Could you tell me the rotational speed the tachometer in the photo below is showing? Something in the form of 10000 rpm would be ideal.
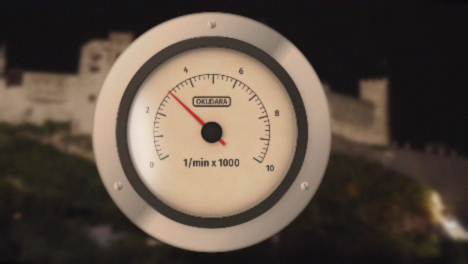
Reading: 3000 rpm
